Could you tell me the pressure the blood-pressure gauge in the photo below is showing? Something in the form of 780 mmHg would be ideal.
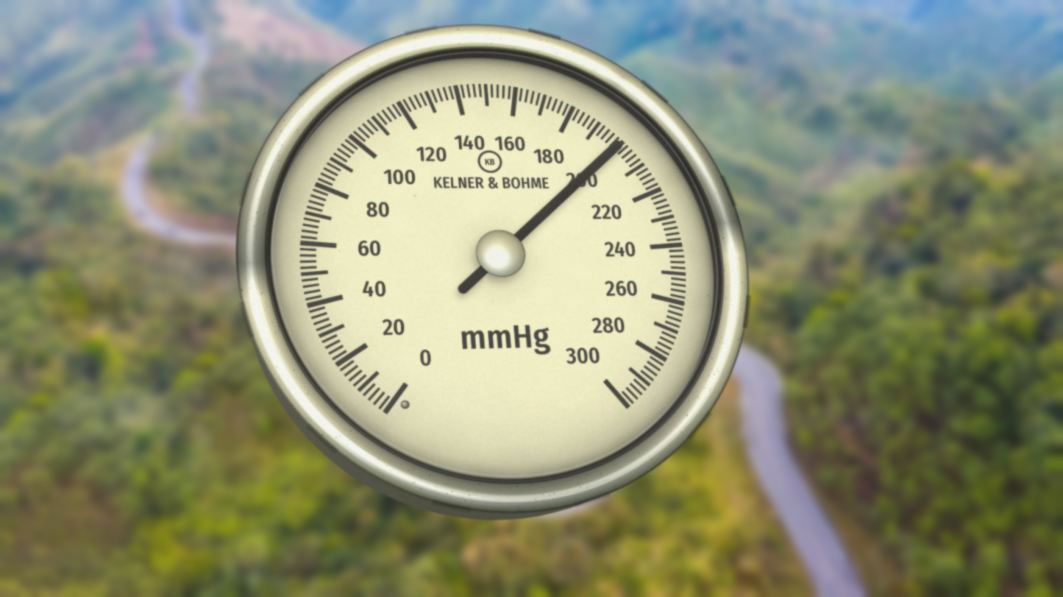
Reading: 200 mmHg
